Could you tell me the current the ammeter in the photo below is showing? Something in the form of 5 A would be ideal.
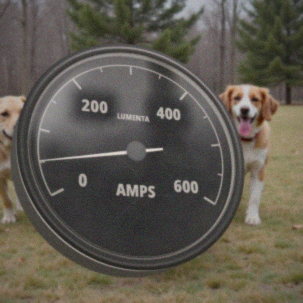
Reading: 50 A
